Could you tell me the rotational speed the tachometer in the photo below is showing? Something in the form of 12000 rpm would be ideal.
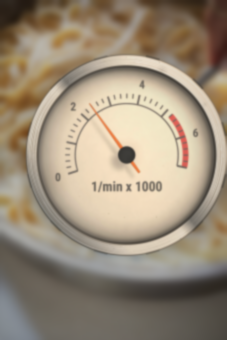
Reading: 2400 rpm
